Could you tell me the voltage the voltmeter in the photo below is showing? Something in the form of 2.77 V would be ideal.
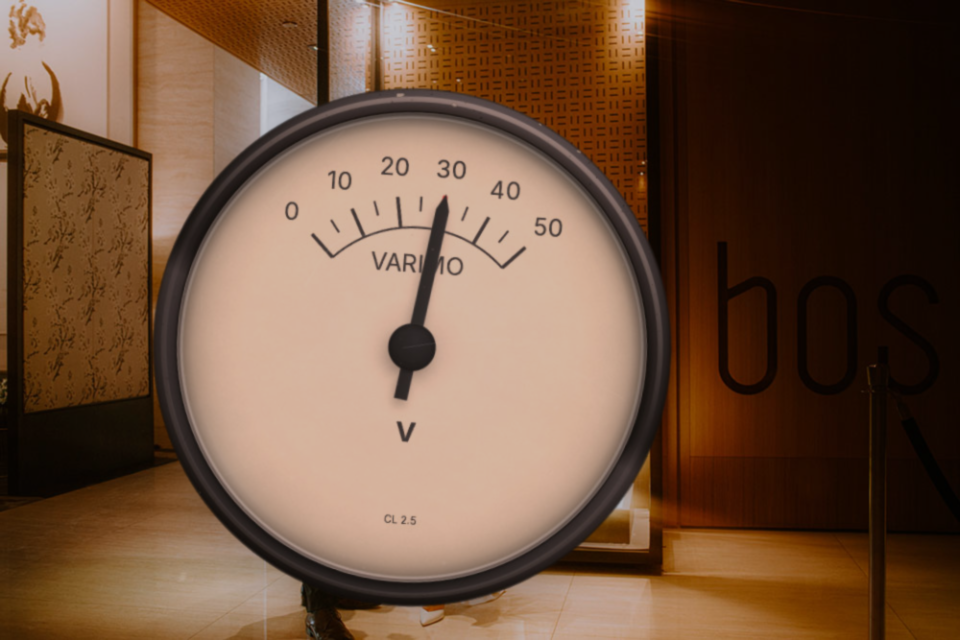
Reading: 30 V
